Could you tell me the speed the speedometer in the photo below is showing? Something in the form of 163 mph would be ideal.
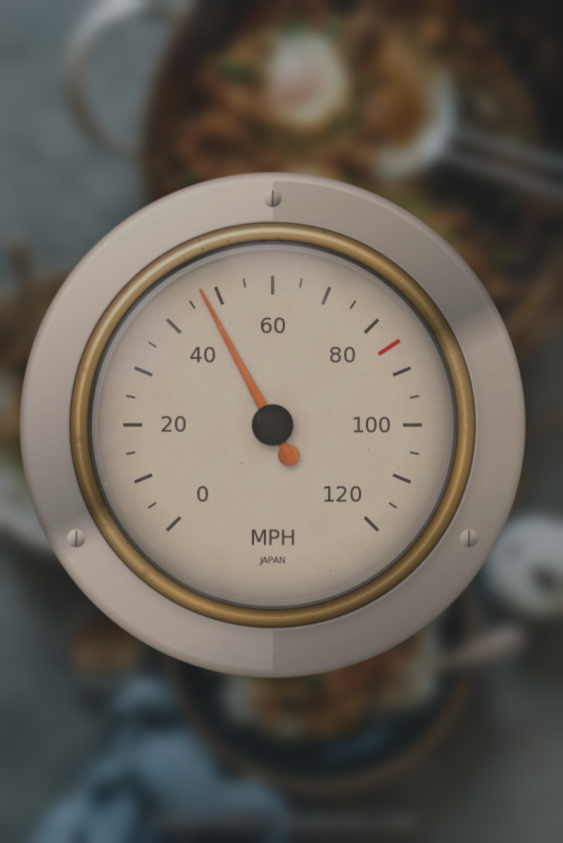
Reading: 47.5 mph
